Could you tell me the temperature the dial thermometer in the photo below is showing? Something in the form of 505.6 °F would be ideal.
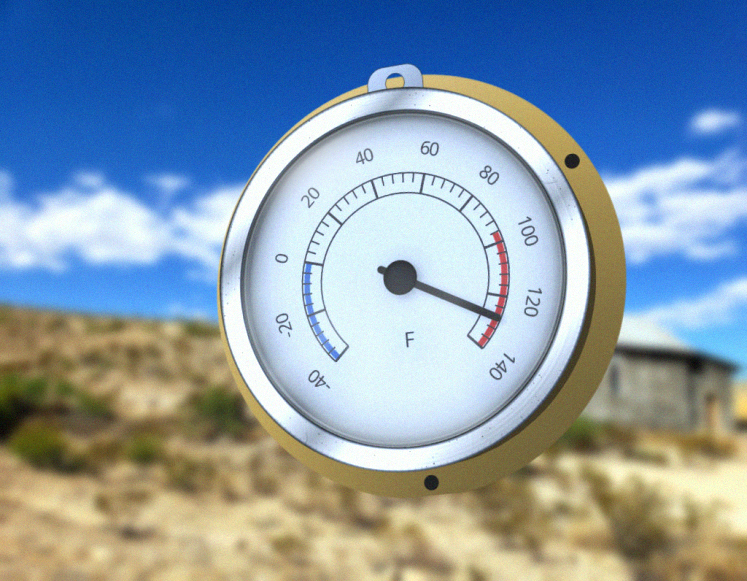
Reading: 128 °F
